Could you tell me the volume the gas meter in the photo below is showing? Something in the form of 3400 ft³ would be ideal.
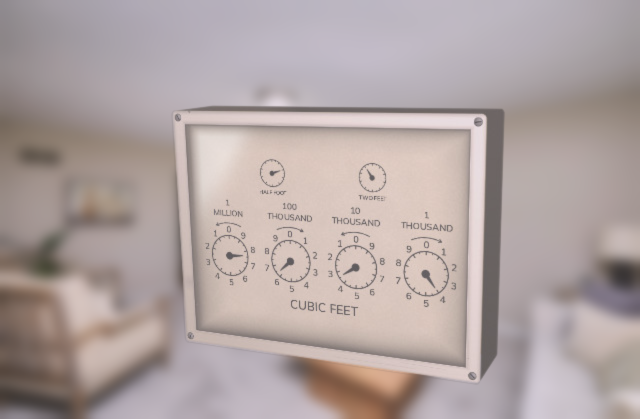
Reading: 763400 ft³
